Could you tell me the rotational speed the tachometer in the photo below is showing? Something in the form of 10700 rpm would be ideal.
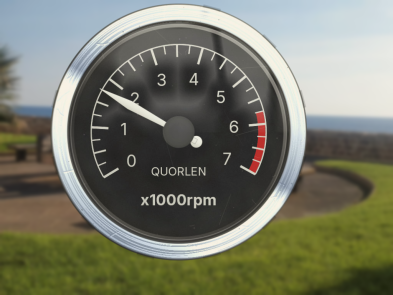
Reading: 1750 rpm
